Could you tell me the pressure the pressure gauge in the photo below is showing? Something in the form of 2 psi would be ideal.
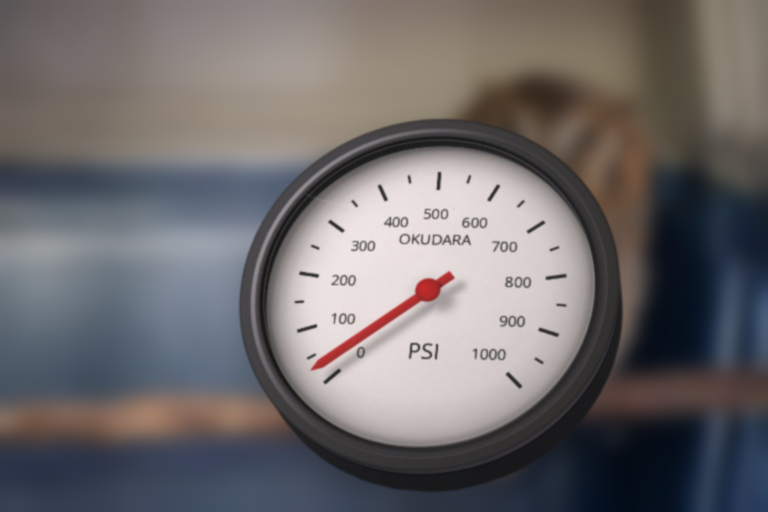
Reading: 25 psi
